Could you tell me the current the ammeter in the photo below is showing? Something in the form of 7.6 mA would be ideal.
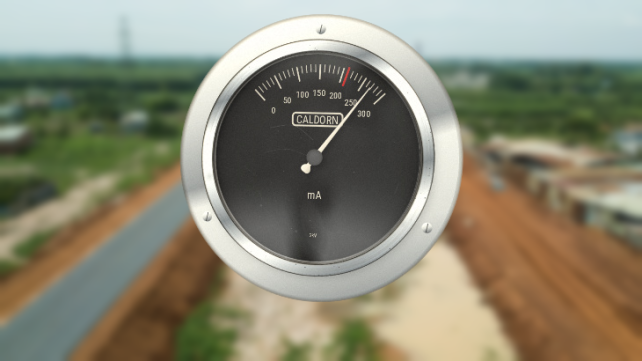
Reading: 270 mA
